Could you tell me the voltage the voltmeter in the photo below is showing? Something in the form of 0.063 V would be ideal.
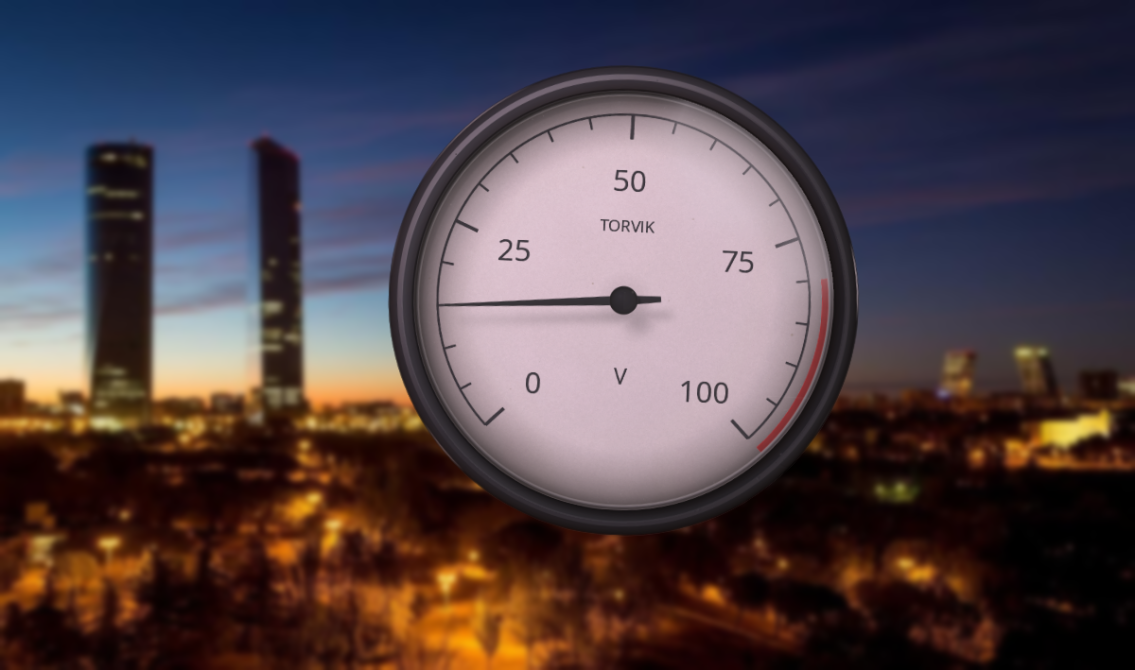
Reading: 15 V
